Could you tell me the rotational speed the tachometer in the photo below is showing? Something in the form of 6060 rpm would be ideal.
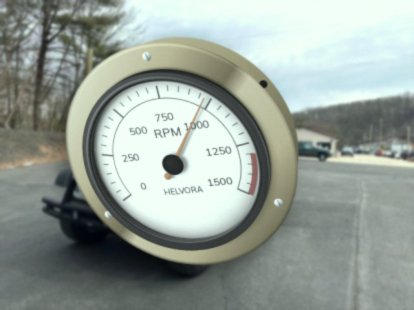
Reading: 975 rpm
